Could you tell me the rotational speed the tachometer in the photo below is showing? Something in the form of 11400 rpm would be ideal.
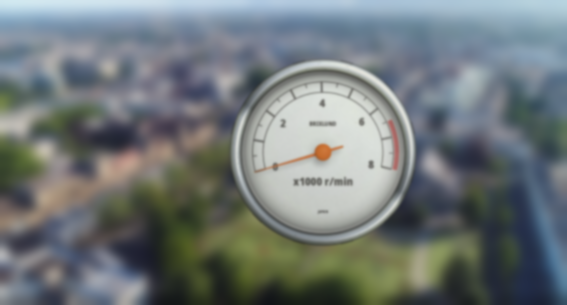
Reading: 0 rpm
